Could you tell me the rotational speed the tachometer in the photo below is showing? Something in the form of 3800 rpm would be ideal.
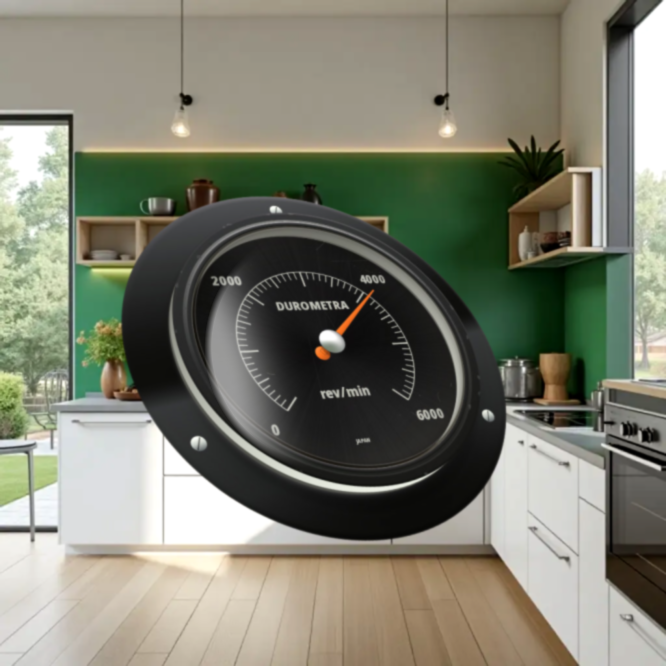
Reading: 4100 rpm
